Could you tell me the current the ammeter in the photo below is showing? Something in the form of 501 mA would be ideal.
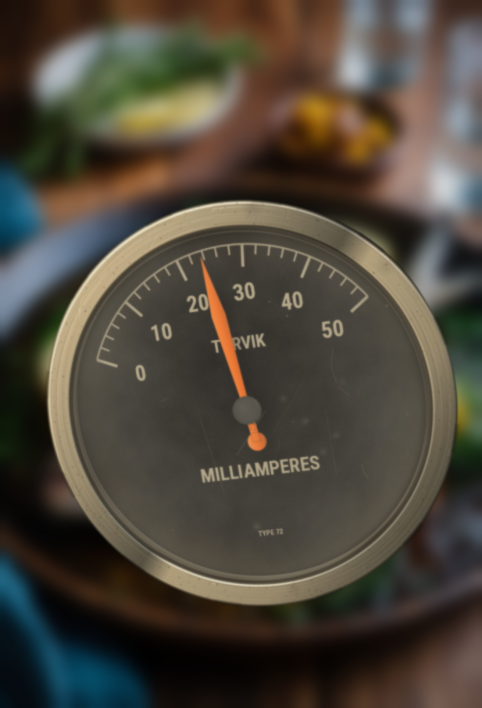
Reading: 24 mA
